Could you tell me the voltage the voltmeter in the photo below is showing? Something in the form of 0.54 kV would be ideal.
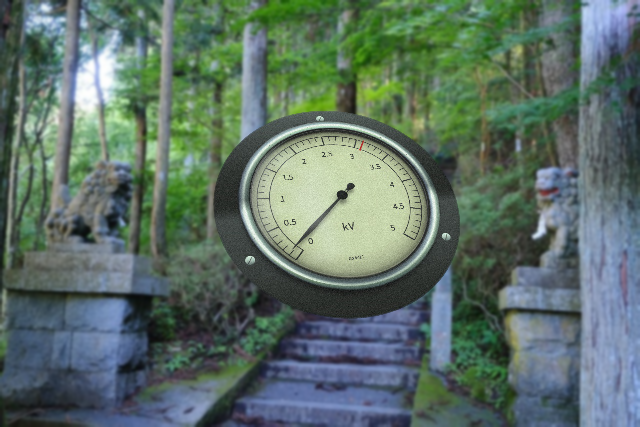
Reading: 0.1 kV
